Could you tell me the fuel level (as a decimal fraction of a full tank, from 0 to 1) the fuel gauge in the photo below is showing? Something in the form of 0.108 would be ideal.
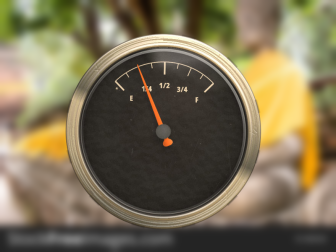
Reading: 0.25
